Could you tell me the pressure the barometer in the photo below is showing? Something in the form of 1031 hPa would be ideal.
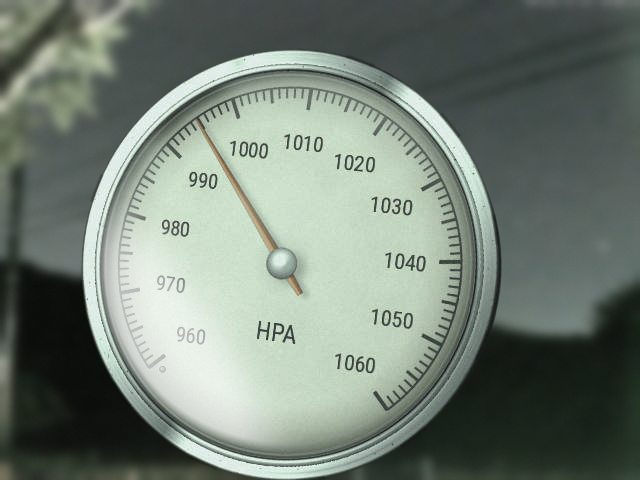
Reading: 995 hPa
